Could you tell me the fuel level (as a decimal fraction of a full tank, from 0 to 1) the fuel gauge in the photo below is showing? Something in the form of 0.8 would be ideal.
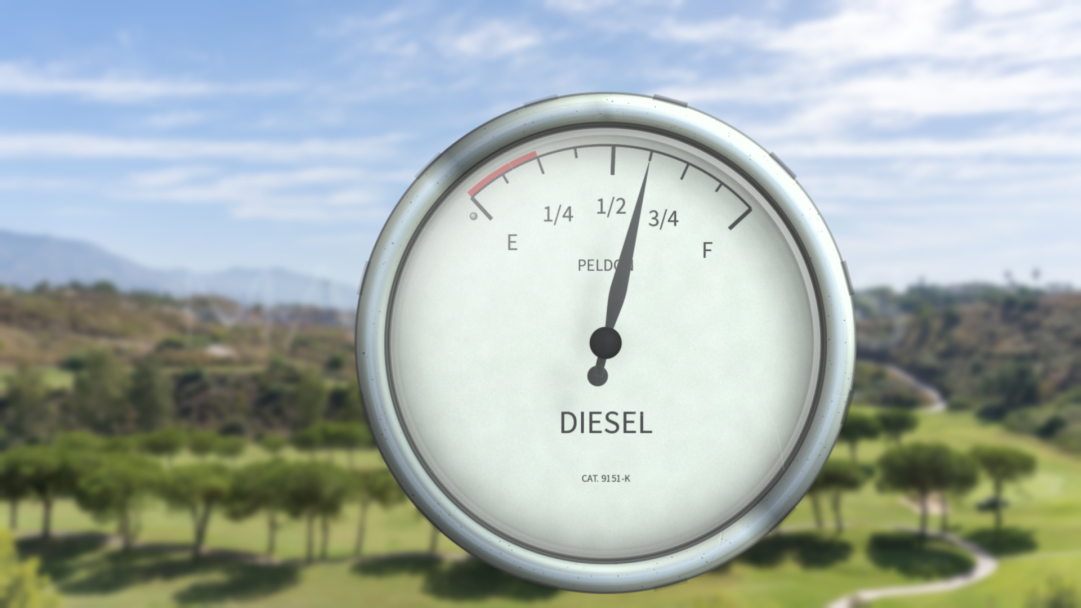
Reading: 0.625
